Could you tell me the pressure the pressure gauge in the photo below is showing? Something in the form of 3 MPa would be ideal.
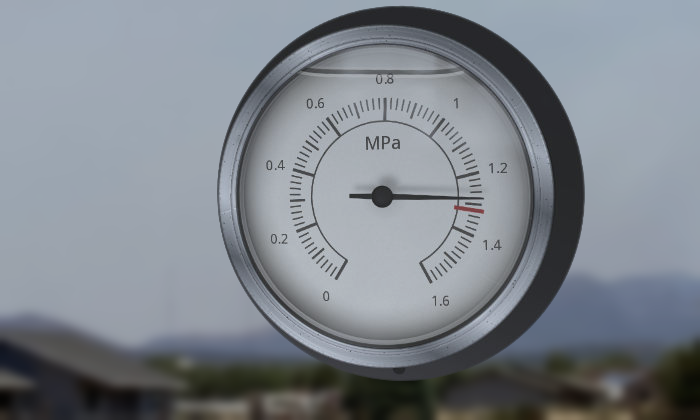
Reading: 1.28 MPa
